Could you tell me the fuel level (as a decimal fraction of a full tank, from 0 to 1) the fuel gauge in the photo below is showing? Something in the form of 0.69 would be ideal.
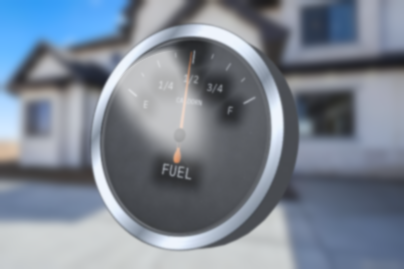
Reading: 0.5
